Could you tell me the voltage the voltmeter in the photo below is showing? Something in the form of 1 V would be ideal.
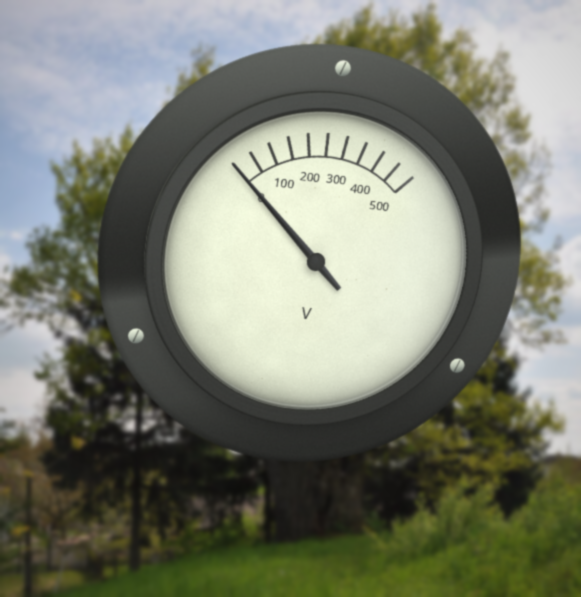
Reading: 0 V
